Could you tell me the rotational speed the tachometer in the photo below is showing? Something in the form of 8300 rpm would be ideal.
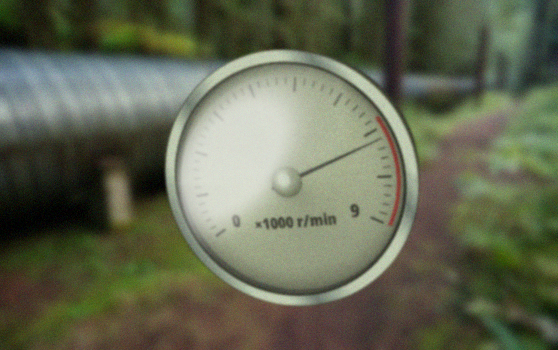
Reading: 7200 rpm
